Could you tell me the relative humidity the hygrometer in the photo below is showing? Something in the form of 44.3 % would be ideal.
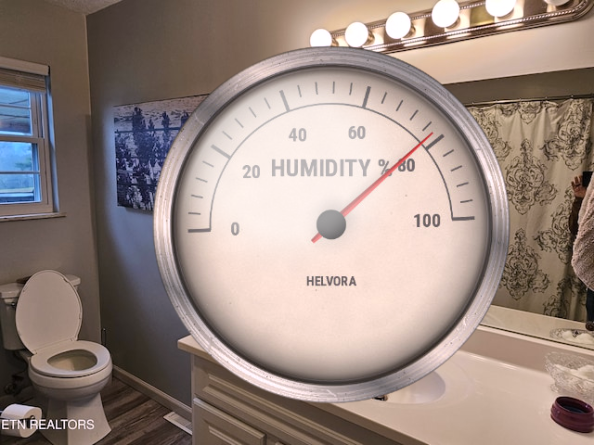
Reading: 78 %
